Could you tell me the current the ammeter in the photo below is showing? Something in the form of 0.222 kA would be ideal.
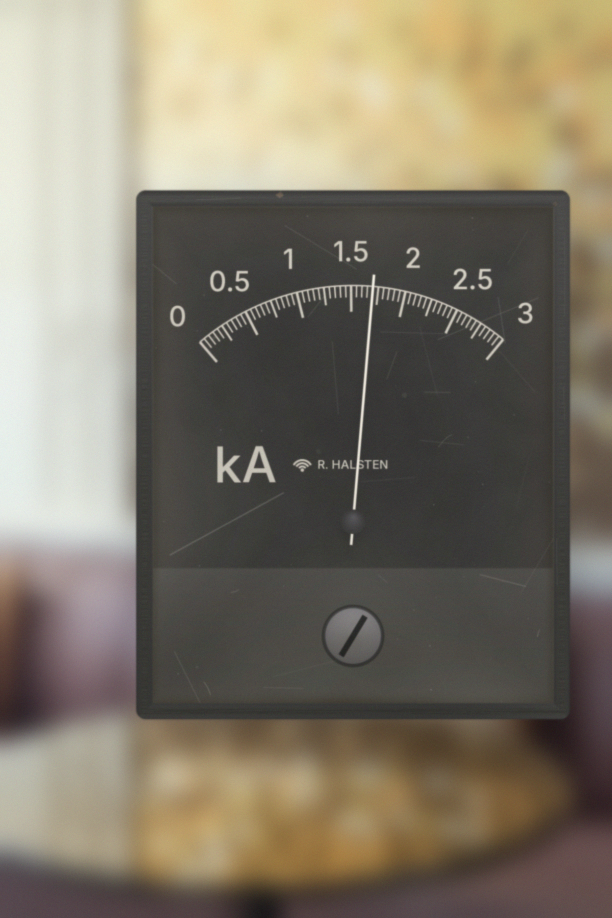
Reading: 1.7 kA
